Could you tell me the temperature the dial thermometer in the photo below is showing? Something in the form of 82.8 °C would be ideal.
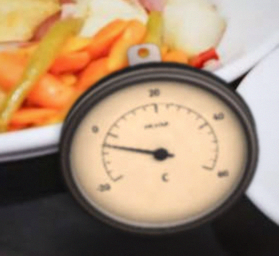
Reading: -4 °C
